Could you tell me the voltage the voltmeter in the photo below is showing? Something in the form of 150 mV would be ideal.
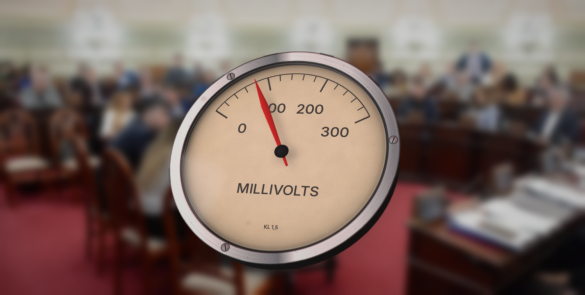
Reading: 80 mV
